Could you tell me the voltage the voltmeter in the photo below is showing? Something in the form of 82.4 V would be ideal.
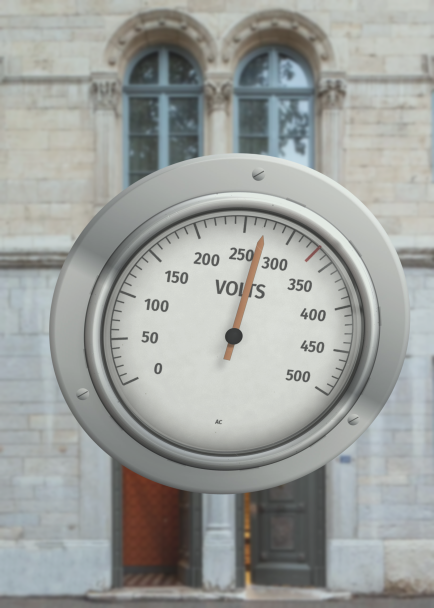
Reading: 270 V
